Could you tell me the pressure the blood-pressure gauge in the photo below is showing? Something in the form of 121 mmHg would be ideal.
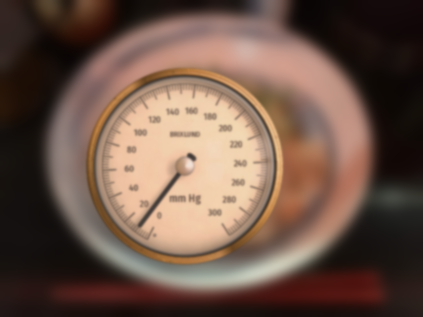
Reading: 10 mmHg
